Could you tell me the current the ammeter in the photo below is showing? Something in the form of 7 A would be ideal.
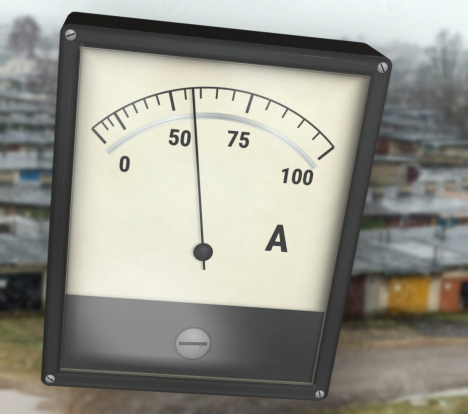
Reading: 57.5 A
